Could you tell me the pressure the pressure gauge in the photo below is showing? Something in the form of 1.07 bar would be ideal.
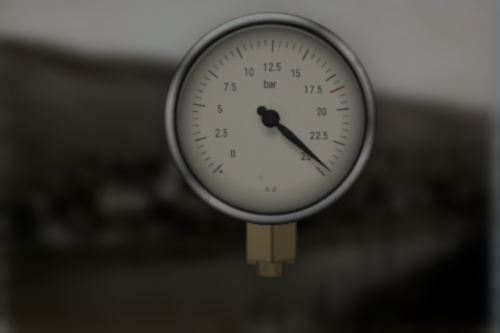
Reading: 24.5 bar
